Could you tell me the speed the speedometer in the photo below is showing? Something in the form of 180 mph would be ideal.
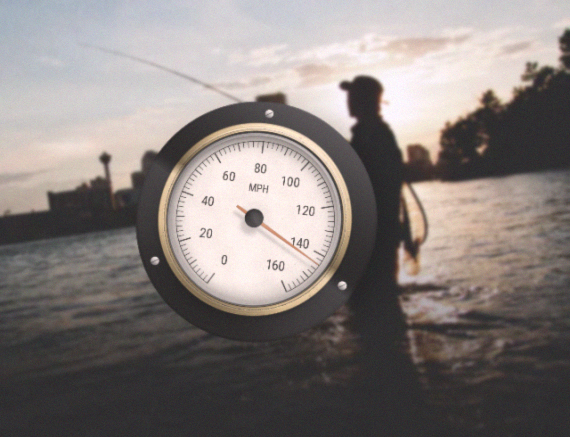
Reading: 144 mph
